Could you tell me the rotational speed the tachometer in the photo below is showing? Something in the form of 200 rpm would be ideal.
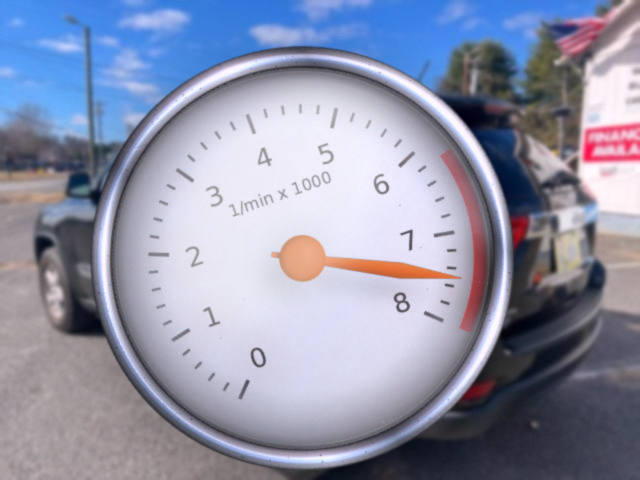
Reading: 7500 rpm
